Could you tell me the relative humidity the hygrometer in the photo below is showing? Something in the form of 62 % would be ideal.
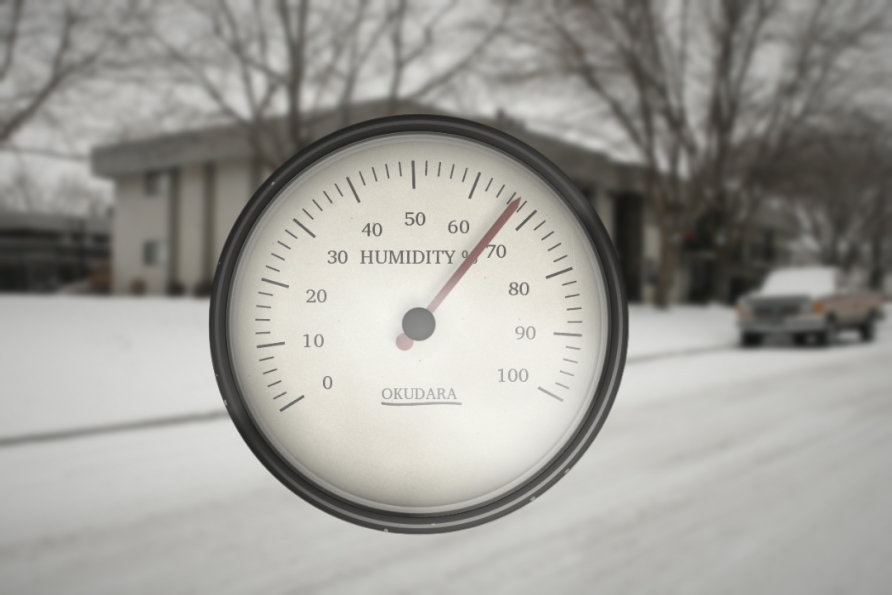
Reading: 67 %
